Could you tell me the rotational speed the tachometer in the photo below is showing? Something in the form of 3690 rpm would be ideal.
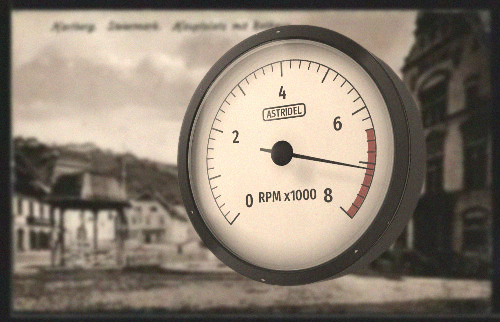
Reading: 7100 rpm
